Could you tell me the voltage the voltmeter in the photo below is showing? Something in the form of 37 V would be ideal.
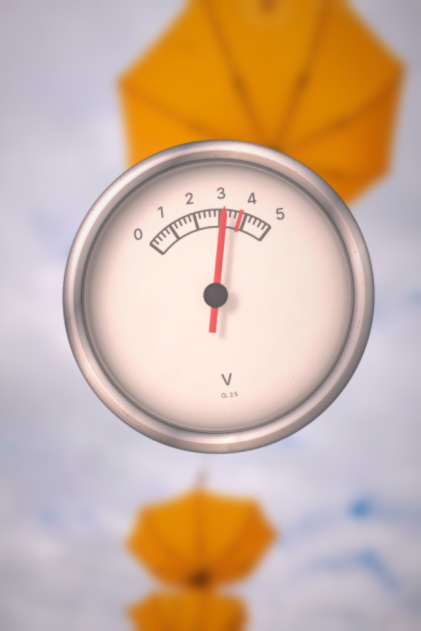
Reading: 3.2 V
